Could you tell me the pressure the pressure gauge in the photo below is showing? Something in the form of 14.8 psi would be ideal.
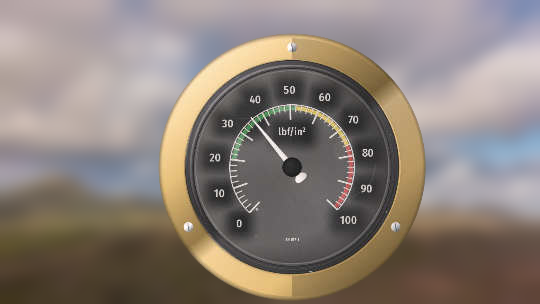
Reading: 36 psi
